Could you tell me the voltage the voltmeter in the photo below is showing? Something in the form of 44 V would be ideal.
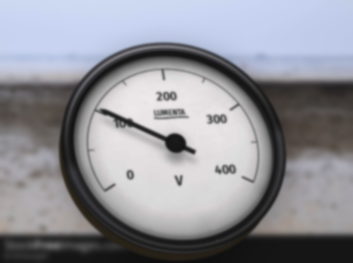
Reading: 100 V
